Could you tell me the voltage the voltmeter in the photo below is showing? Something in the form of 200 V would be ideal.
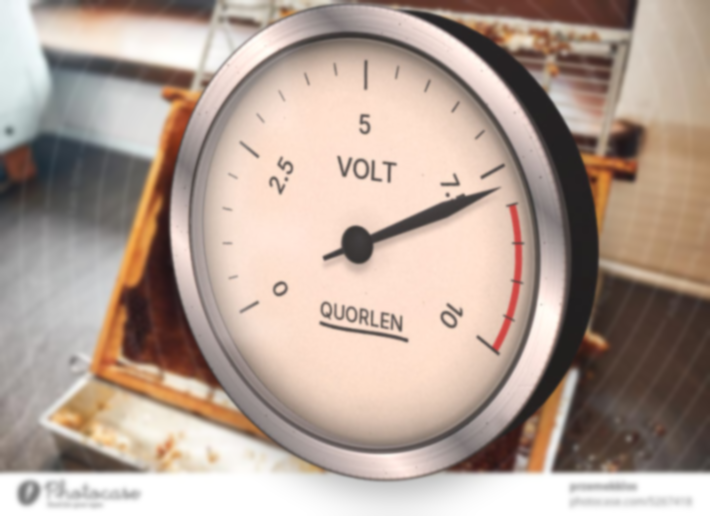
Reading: 7.75 V
